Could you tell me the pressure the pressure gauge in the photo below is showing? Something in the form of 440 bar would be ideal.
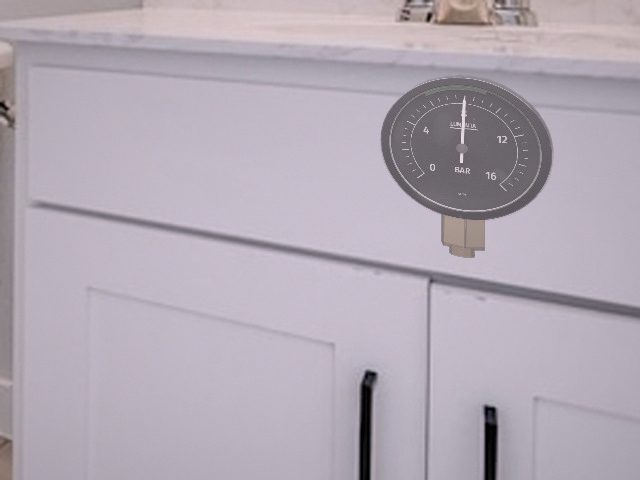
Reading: 8 bar
